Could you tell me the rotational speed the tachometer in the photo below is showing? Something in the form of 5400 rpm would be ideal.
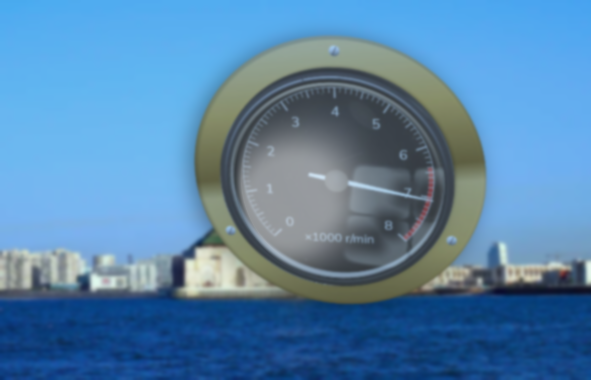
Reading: 7000 rpm
